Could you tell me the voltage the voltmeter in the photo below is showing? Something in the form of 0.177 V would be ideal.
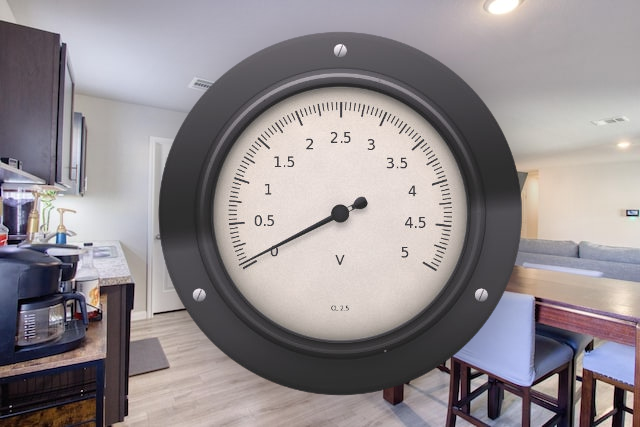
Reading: 0.05 V
